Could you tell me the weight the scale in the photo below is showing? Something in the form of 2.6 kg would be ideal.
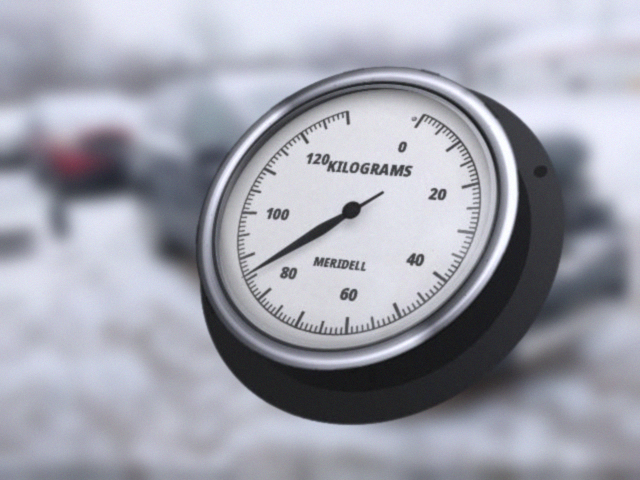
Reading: 85 kg
